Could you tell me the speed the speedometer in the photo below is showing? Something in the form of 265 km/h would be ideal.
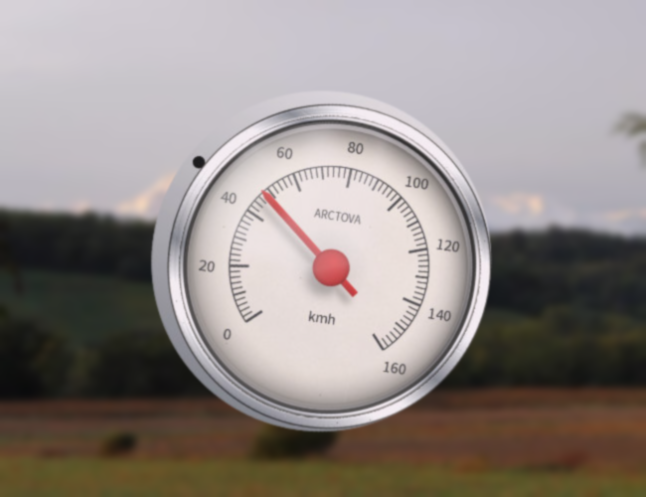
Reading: 48 km/h
